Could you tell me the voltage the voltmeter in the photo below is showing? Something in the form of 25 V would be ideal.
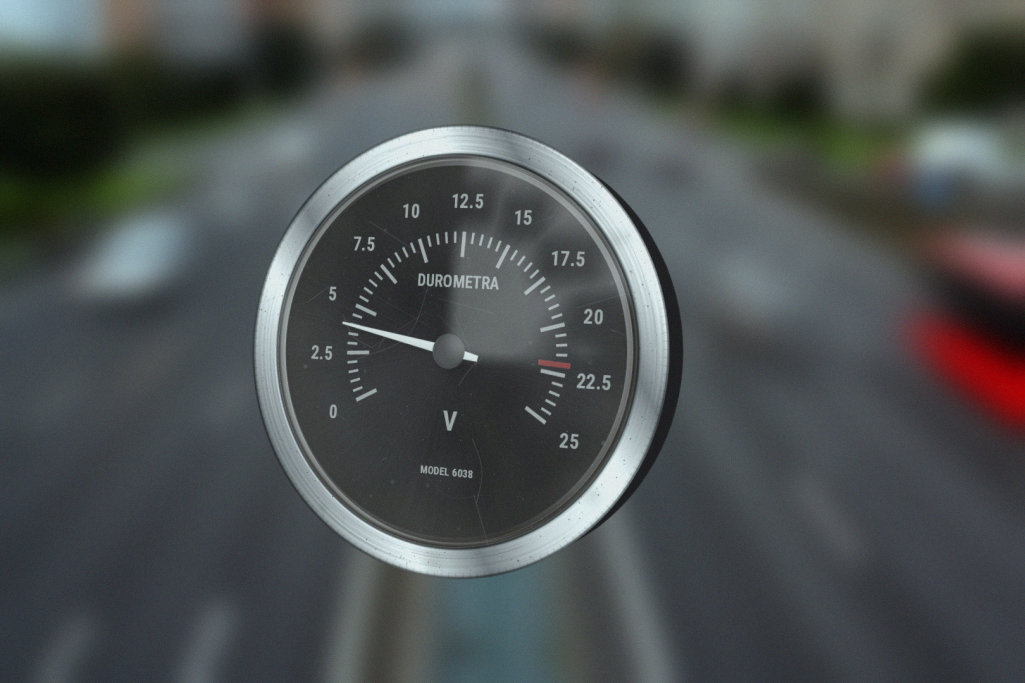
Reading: 4 V
